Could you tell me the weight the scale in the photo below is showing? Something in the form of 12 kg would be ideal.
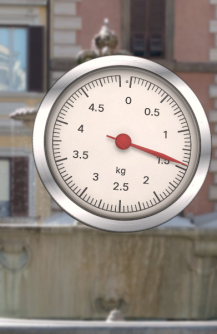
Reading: 1.45 kg
